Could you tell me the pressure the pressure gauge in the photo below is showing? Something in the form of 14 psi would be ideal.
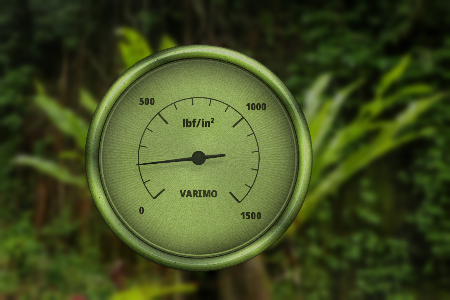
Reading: 200 psi
